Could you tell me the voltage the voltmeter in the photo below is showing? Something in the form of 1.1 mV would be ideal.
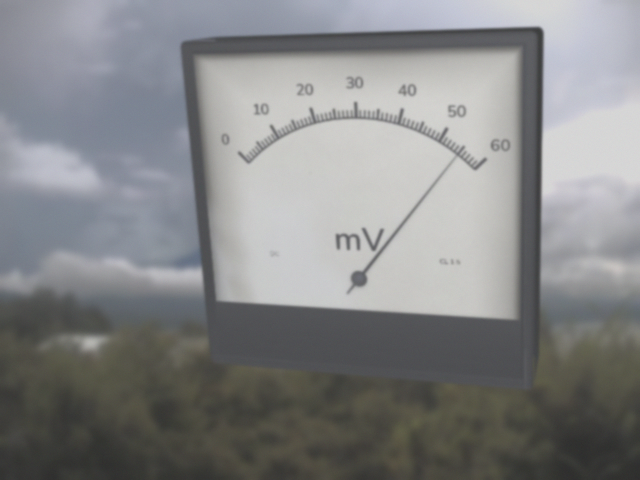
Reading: 55 mV
